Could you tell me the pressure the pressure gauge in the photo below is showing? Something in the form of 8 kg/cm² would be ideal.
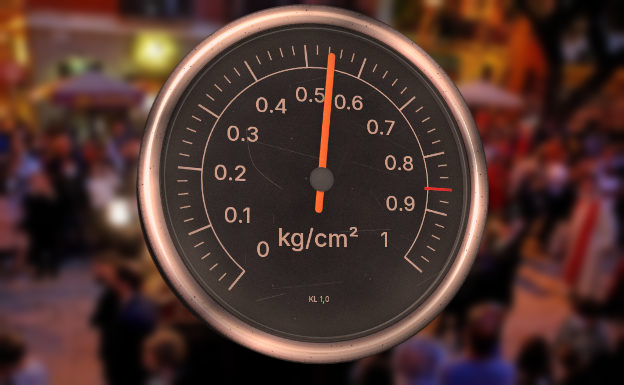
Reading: 0.54 kg/cm²
